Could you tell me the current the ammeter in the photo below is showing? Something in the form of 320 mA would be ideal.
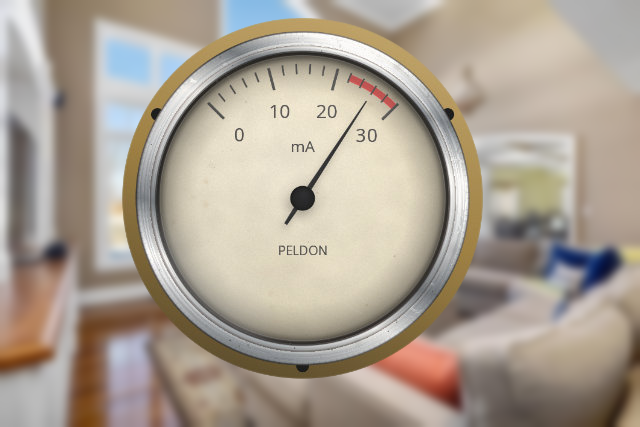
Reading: 26 mA
